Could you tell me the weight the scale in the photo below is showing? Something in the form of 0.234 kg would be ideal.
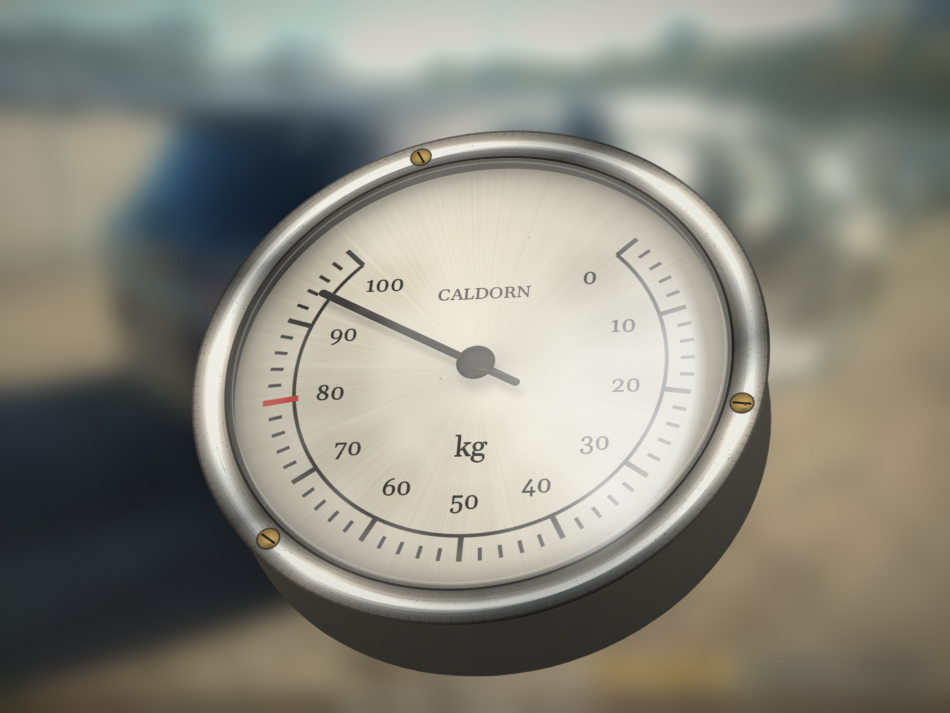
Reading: 94 kg
